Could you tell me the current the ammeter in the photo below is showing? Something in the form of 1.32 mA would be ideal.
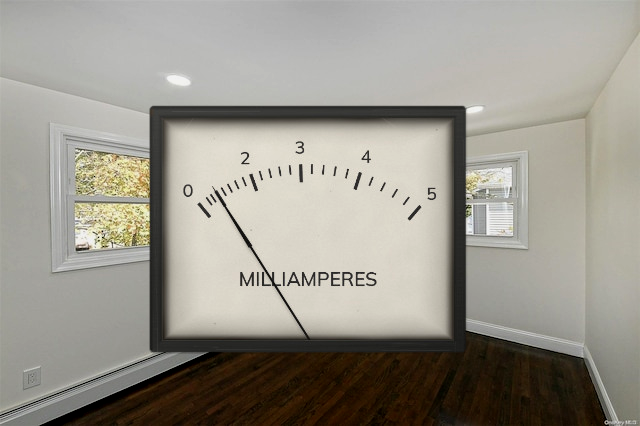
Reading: 1 mA
